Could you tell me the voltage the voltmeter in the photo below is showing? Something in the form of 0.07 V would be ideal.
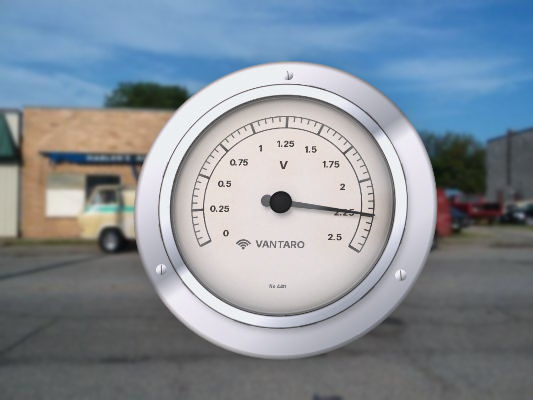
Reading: 2.25 V
